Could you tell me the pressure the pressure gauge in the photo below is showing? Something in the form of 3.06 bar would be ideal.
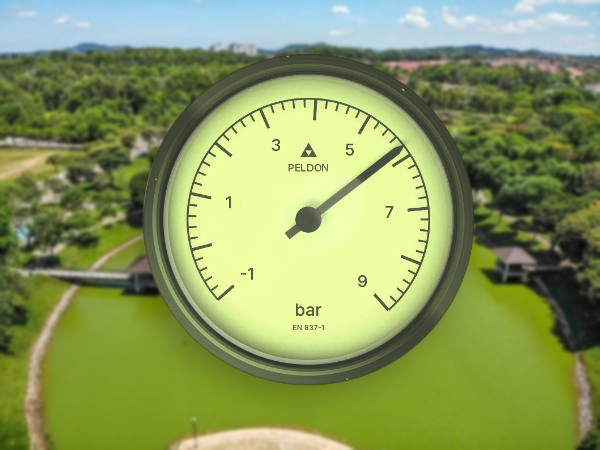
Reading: 5.8 bar
